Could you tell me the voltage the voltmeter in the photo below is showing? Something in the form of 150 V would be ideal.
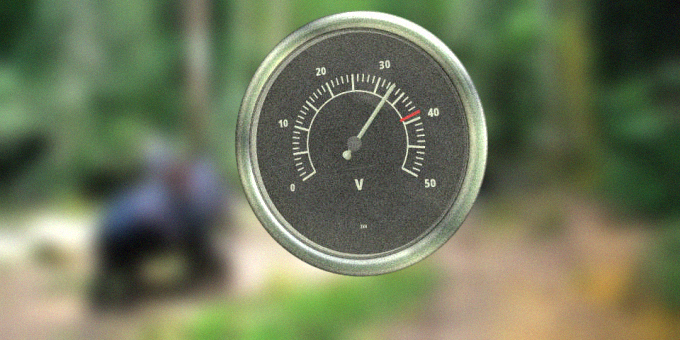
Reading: 33 V
